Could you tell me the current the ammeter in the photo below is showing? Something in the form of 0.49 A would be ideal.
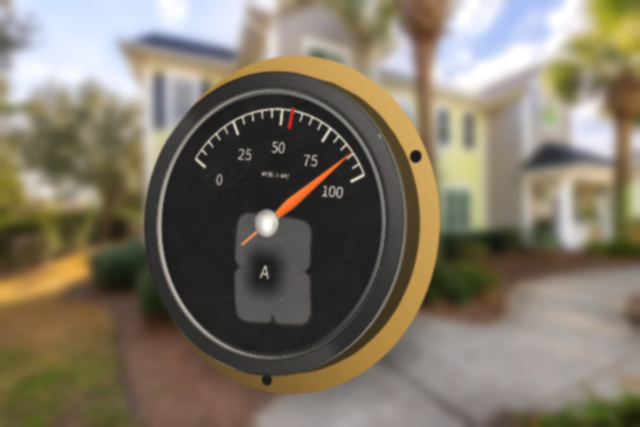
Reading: 90 A
